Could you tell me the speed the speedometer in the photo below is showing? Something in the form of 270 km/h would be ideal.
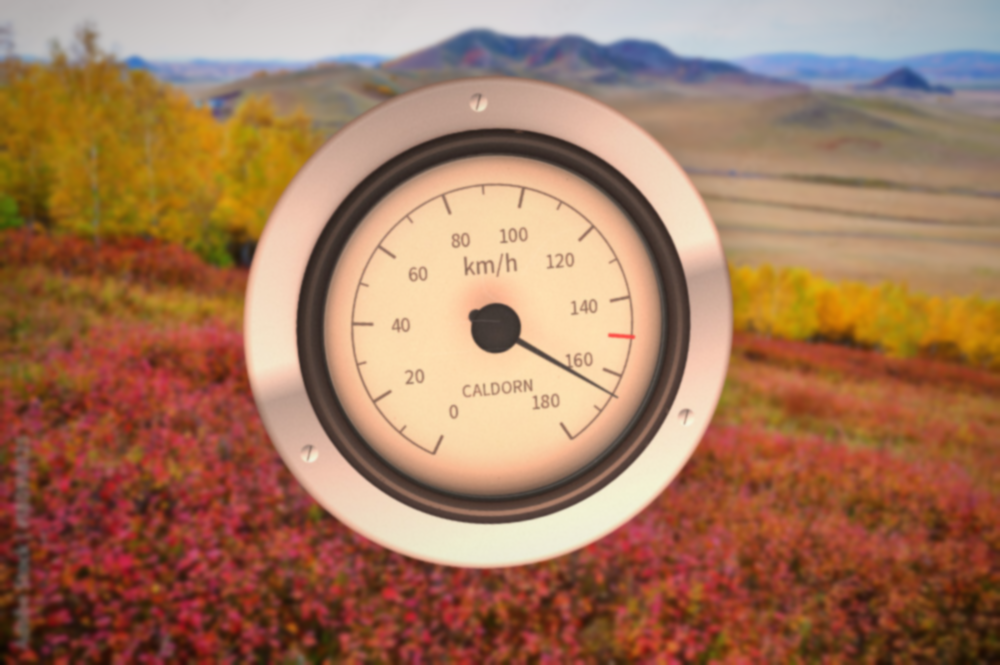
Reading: 165 km/h
